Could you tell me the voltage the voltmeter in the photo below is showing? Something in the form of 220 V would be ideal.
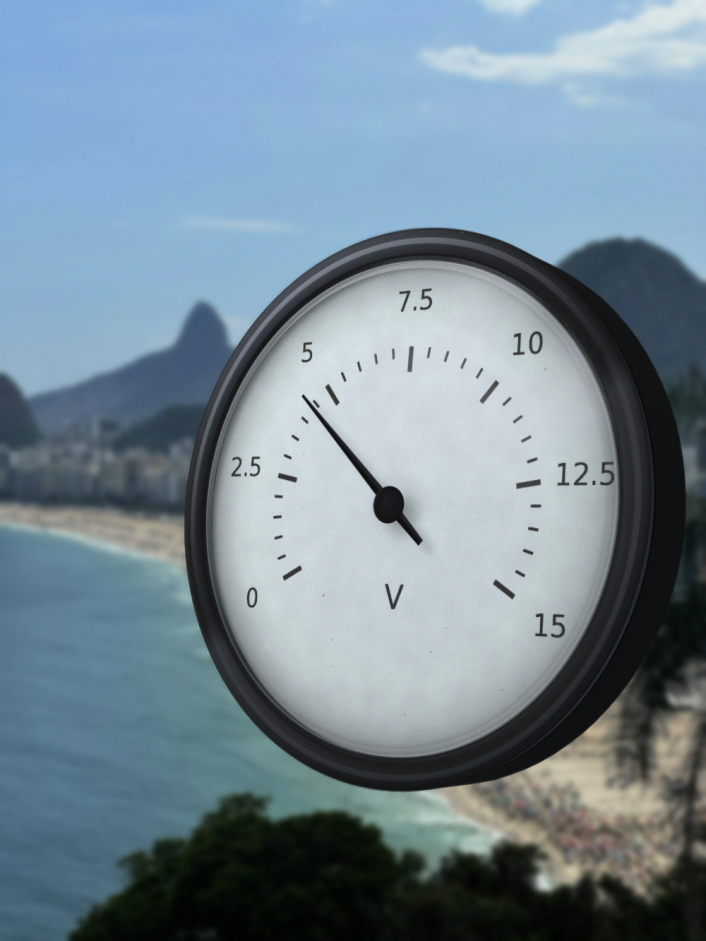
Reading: 4.5 V
